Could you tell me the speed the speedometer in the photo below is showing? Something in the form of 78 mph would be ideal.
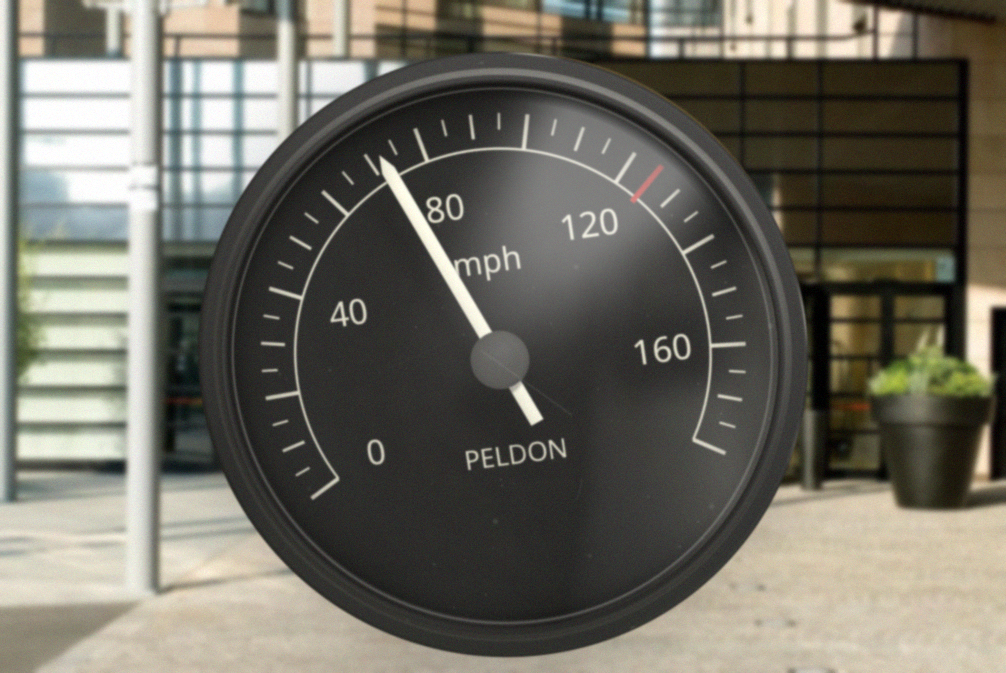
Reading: 72.5 mph
